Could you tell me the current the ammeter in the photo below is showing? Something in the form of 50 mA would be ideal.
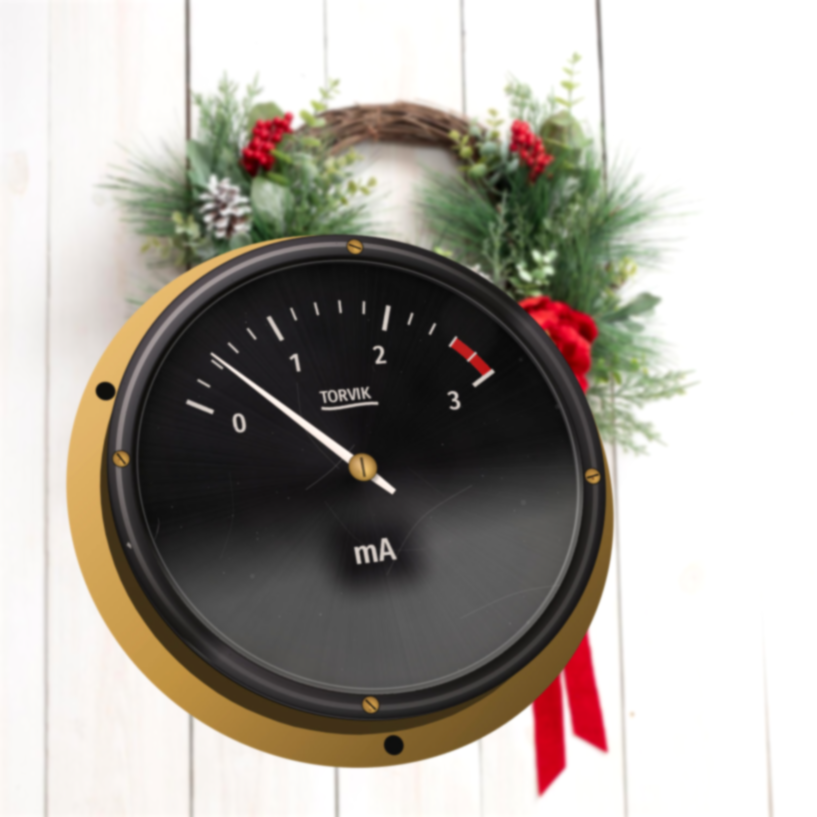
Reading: 0.4 mA
